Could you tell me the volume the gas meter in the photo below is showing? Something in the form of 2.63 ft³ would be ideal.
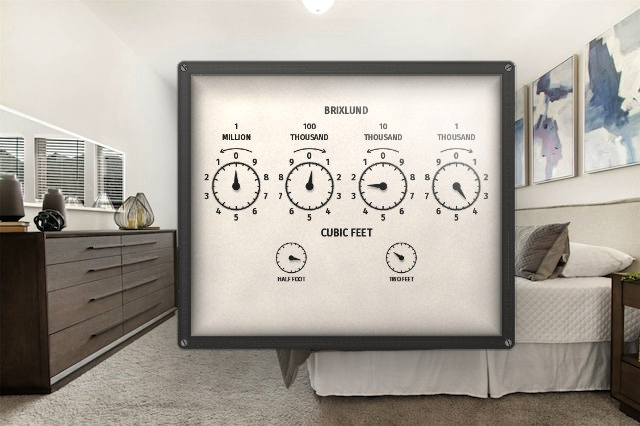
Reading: 2400 ft³
